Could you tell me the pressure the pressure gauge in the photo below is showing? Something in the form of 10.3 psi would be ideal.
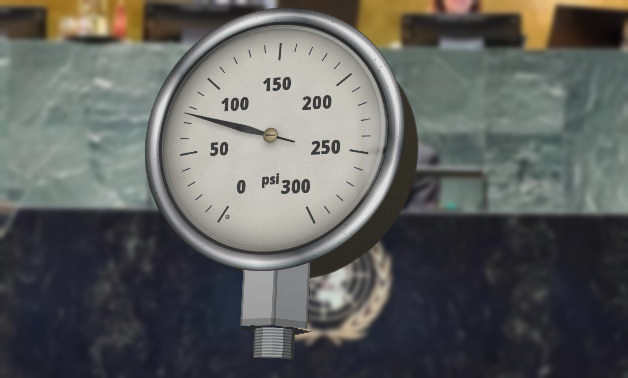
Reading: 75 psi
